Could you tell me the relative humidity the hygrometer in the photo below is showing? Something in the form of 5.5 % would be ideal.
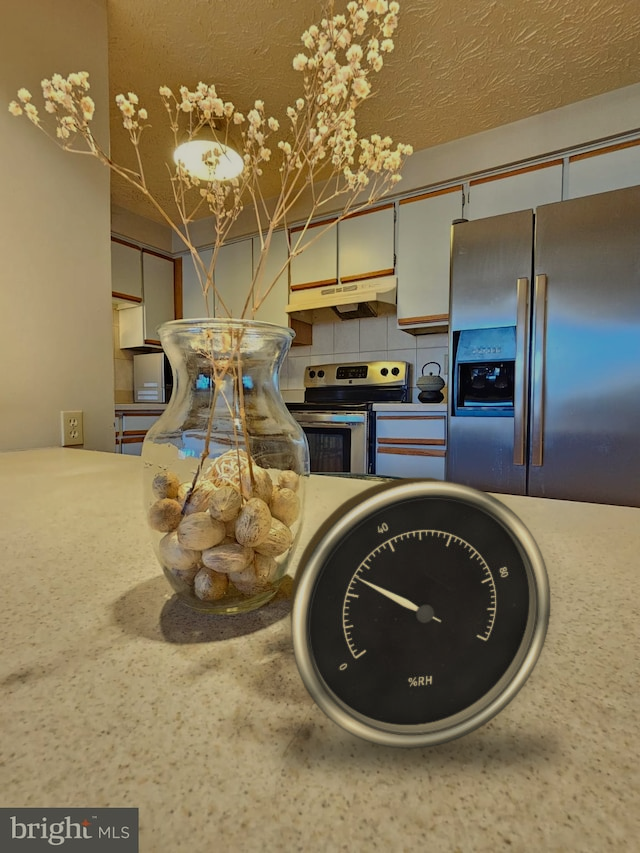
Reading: 26 %
